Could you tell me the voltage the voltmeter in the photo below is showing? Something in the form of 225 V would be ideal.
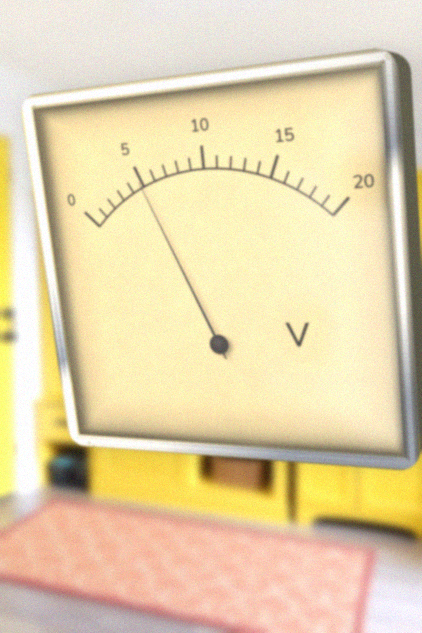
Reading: 5 V
